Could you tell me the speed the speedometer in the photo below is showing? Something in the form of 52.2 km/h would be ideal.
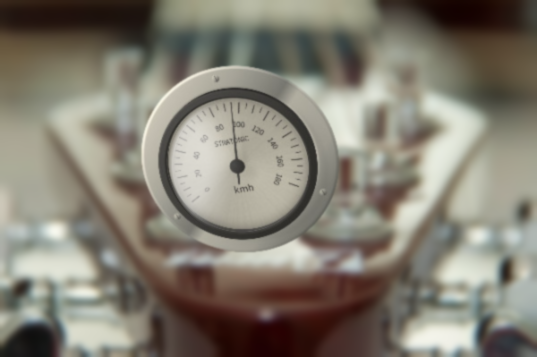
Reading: 95 km/h
